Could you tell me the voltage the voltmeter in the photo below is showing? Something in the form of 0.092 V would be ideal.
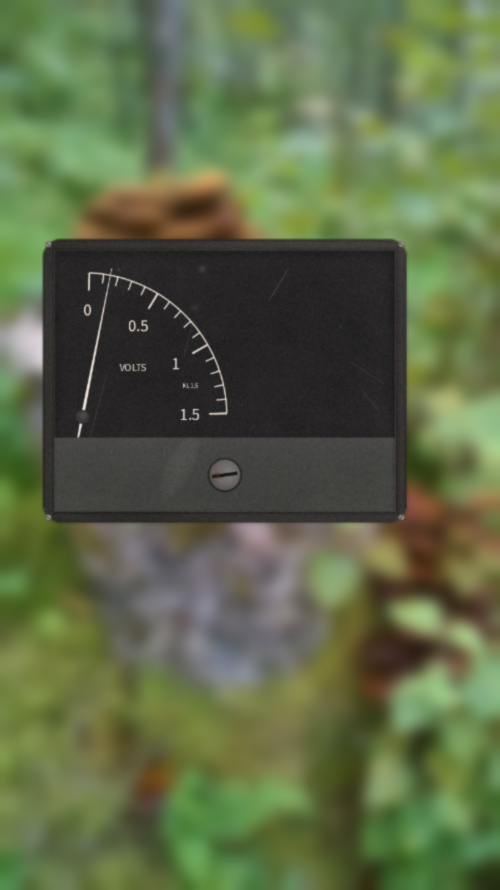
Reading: 0.15 V
